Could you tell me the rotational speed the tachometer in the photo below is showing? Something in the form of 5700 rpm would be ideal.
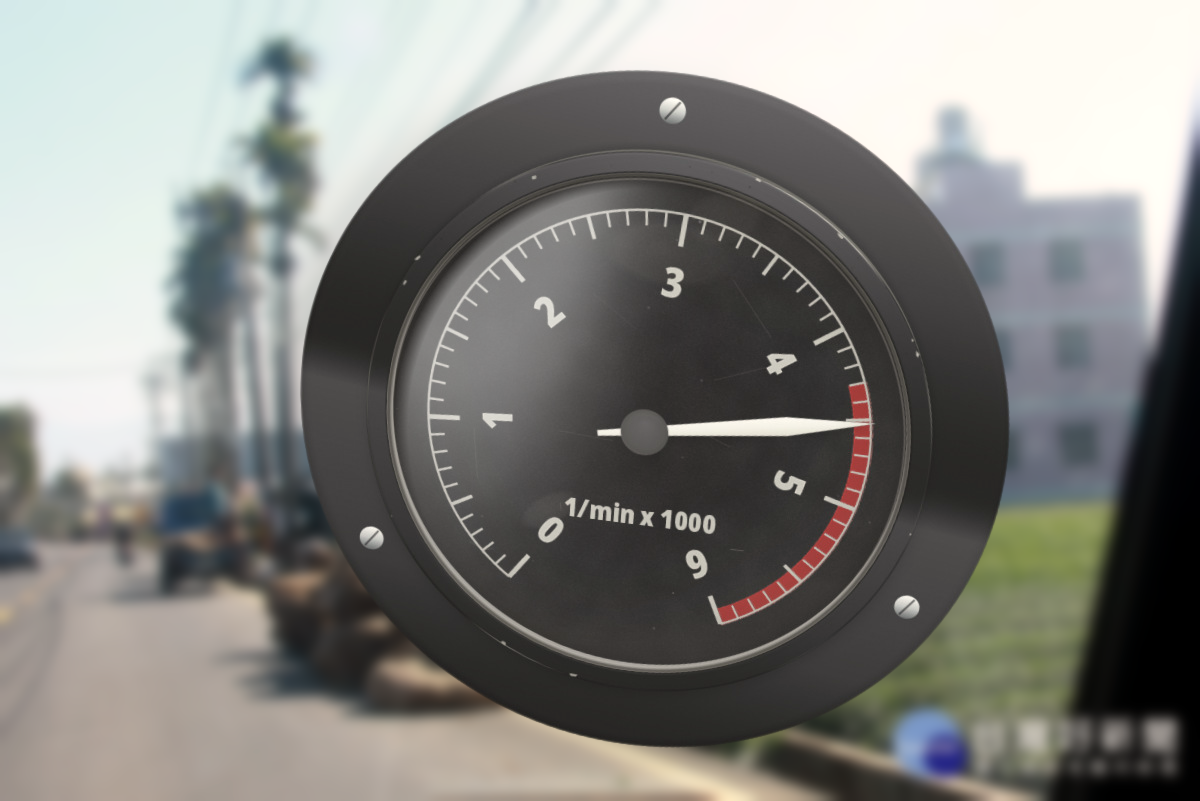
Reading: 4500 rpm
